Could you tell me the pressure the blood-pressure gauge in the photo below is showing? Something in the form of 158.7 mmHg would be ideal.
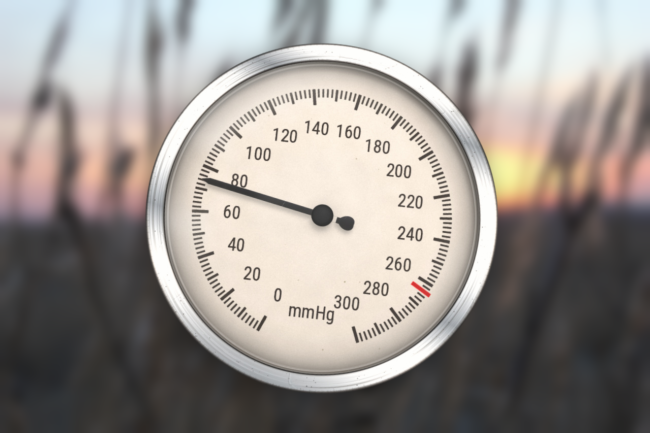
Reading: 74 mmHg
